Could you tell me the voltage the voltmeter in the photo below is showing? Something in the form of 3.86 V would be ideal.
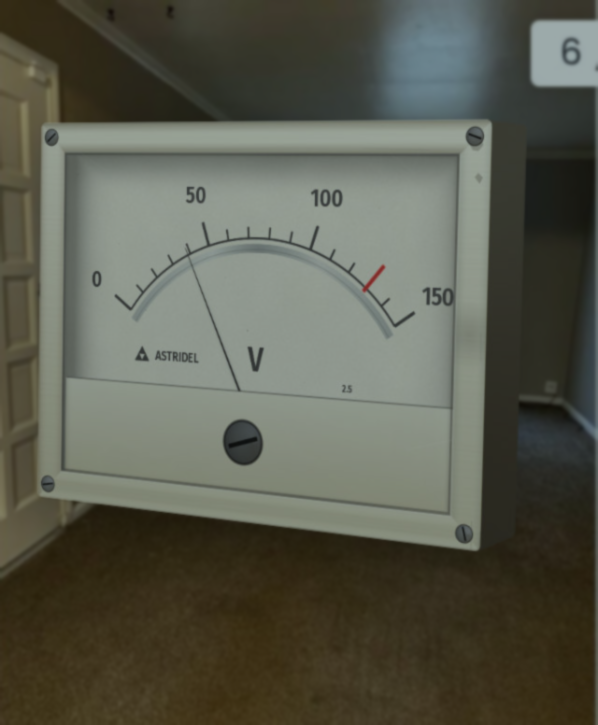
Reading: 40 V
